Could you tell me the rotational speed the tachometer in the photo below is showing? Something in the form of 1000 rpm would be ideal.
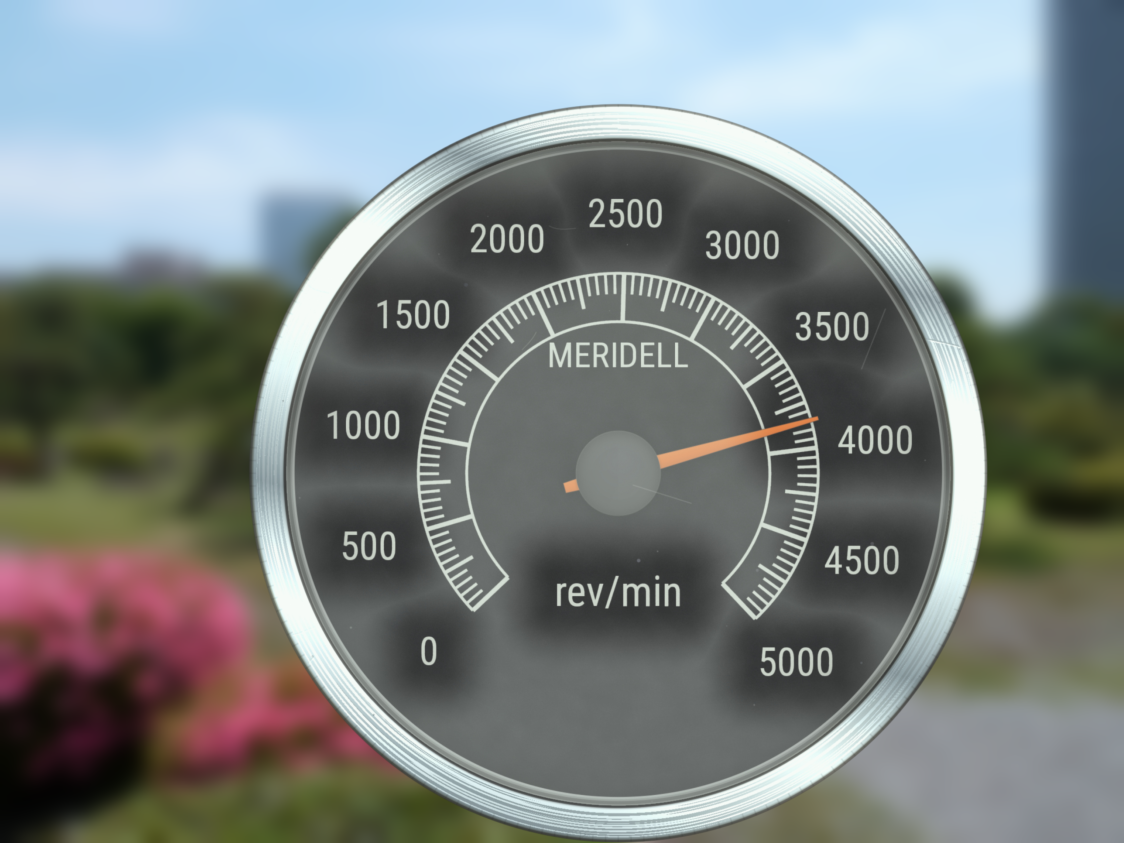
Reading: 3850 rpm
